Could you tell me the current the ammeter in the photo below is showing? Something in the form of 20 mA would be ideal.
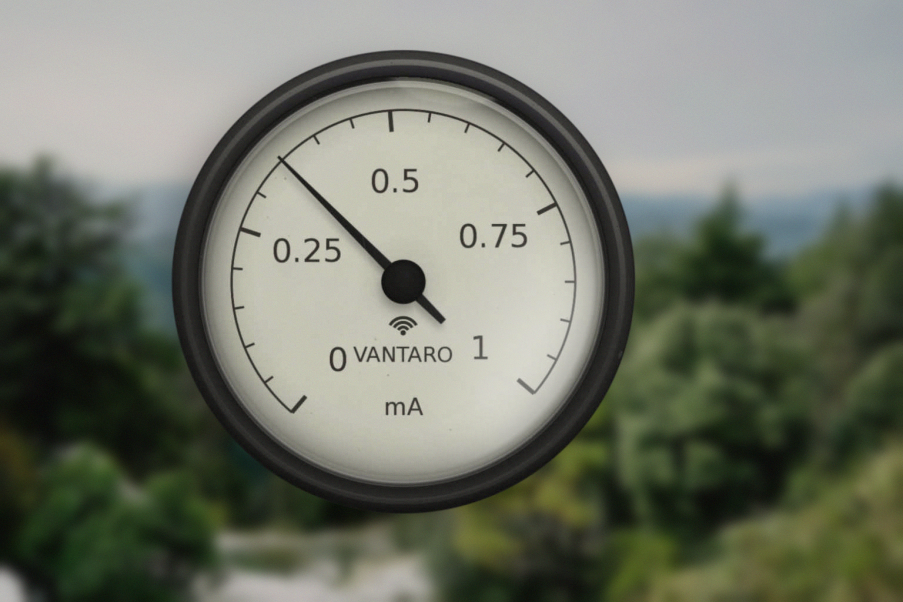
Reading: 0.35 mA
